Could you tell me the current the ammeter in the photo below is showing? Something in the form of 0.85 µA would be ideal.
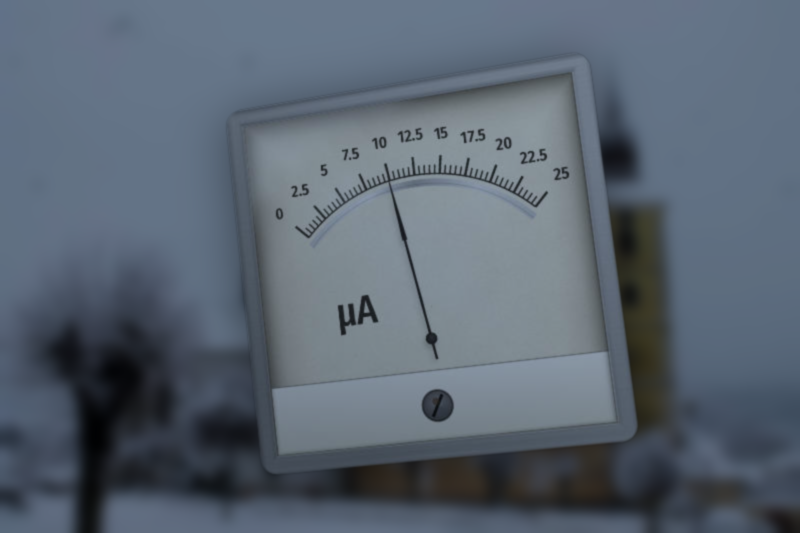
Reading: 10 µA
